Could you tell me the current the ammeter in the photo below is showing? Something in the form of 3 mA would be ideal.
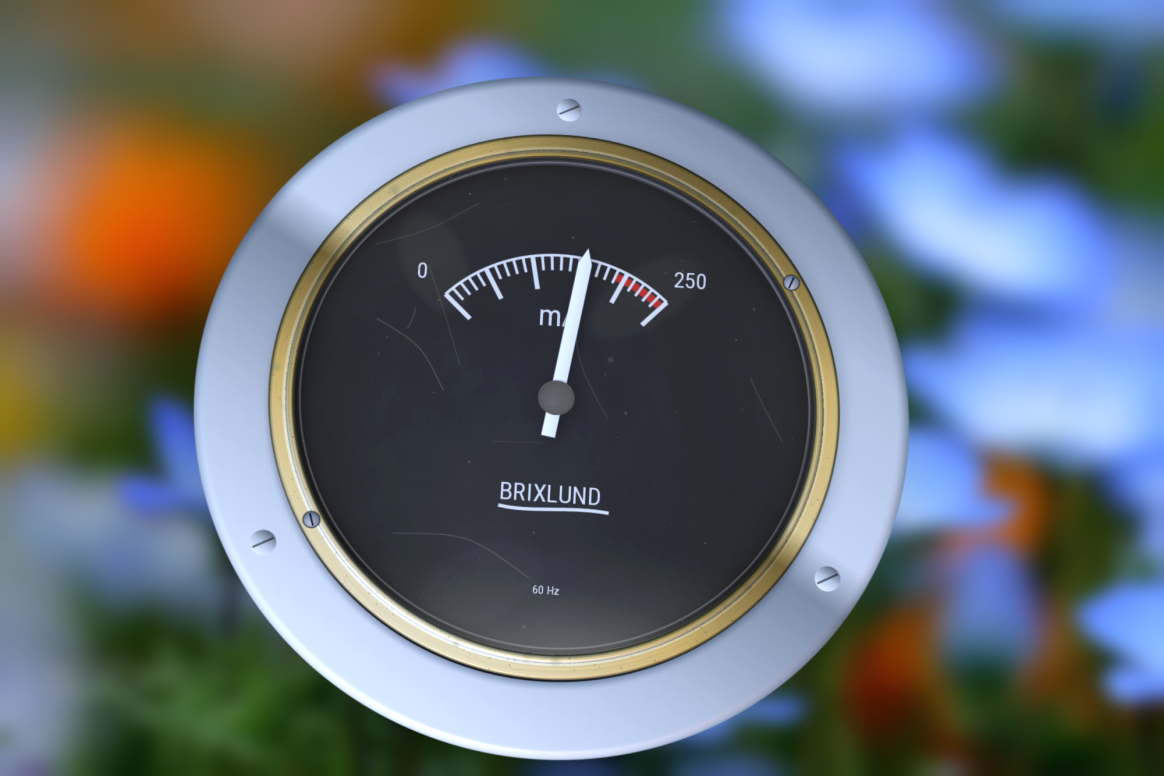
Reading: 155 mA
